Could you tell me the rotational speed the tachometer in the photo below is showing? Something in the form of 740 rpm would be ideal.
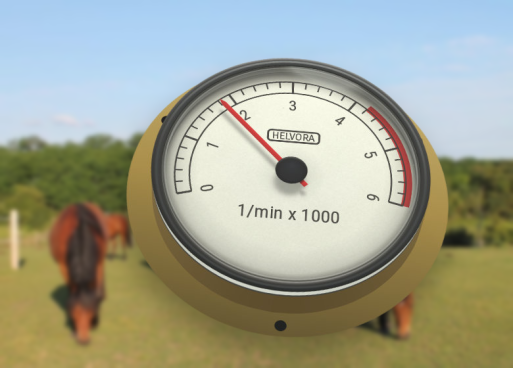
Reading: 1800 rpm
